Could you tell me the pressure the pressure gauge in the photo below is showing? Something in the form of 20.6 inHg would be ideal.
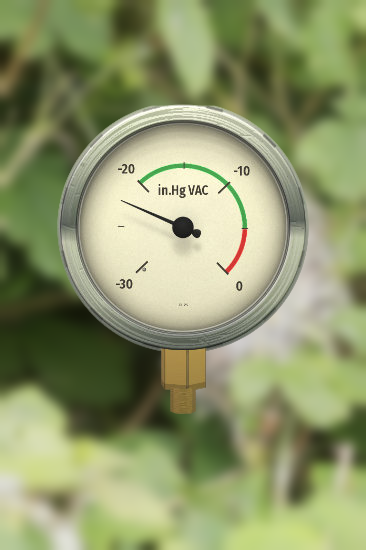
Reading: -22.5 inHg
